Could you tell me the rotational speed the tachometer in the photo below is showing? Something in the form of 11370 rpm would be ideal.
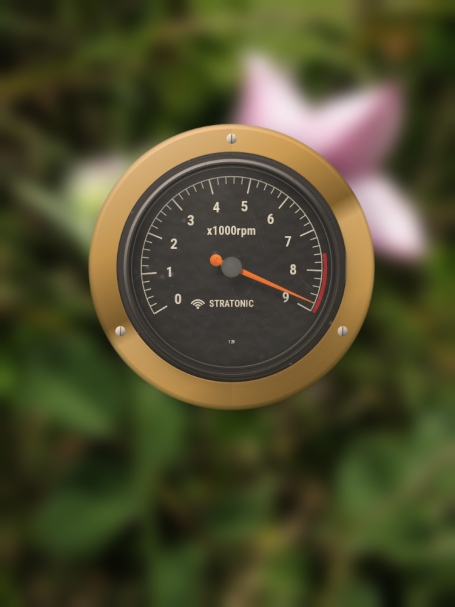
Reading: 8800 rpm
